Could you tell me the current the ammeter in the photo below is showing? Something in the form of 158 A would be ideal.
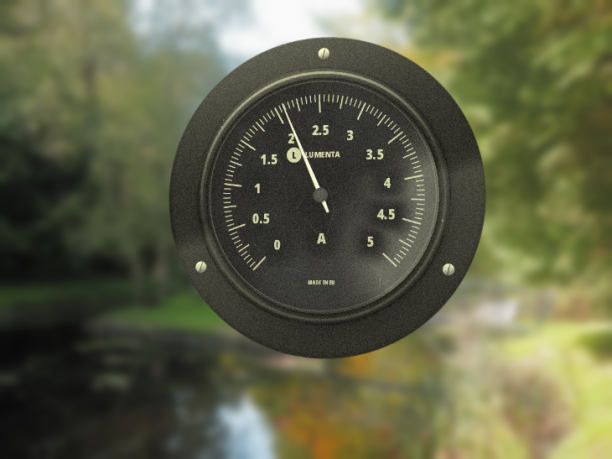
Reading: 2.1 A
